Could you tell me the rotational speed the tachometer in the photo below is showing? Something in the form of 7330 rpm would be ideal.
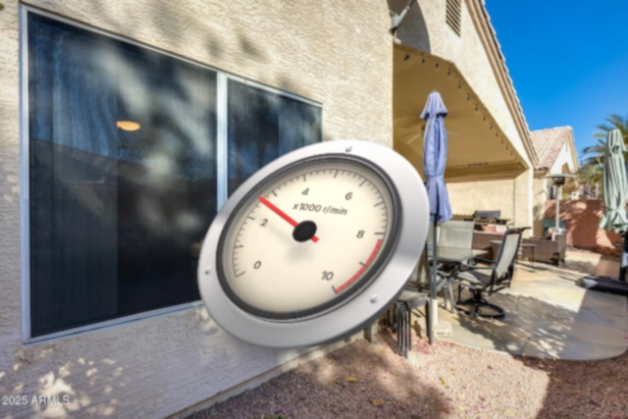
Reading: 2600 rpm
